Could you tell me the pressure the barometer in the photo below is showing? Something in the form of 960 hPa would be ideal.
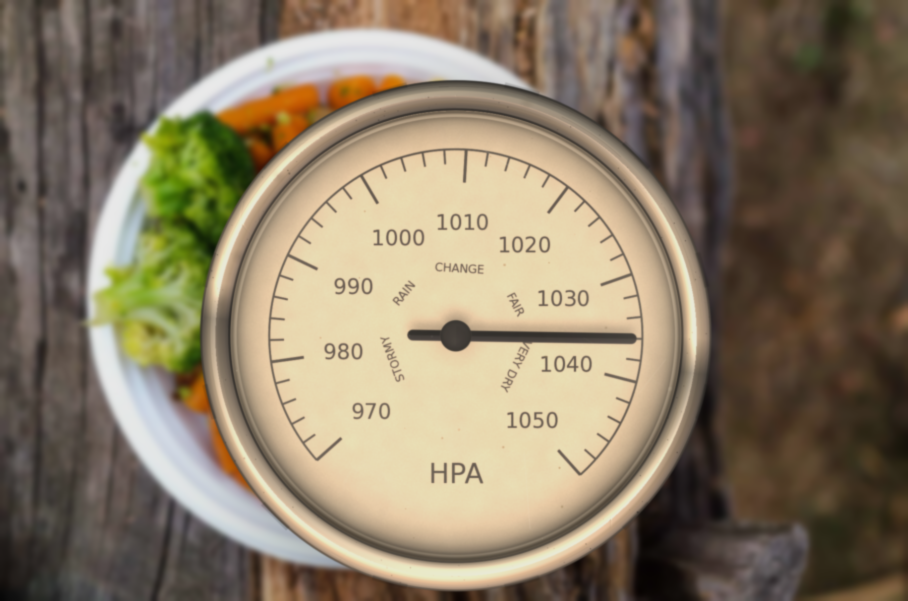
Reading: 1036 hPa
